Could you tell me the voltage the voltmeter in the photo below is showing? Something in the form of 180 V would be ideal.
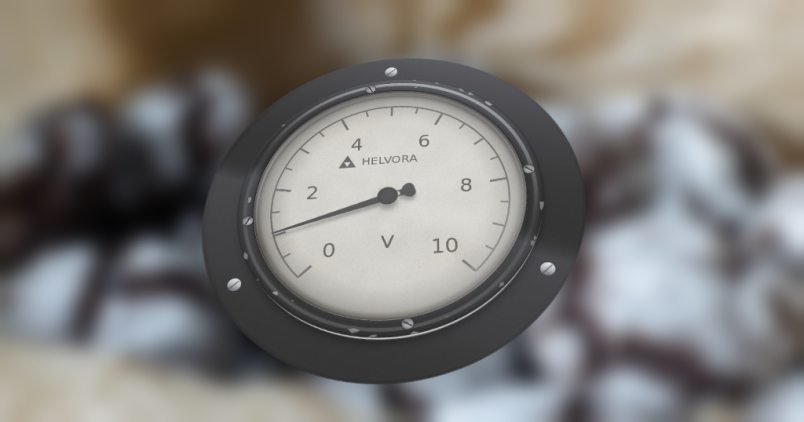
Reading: 1 V
